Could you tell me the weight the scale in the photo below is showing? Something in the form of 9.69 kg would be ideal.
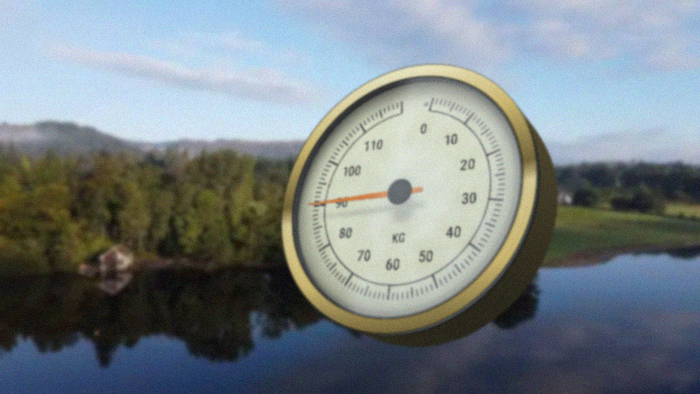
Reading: 90 kg
